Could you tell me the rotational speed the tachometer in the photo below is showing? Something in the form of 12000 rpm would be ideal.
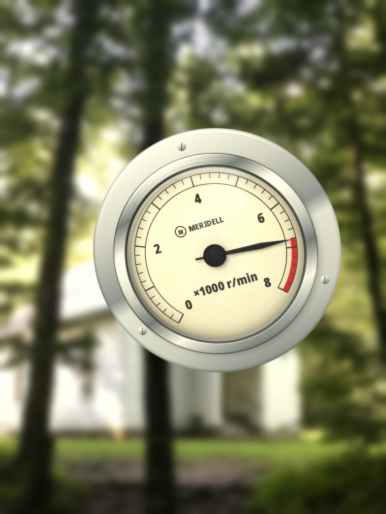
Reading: 6800 rpm
